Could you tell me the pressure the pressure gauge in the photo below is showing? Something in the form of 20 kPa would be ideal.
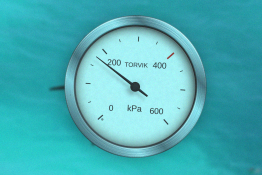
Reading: 175 kPa
